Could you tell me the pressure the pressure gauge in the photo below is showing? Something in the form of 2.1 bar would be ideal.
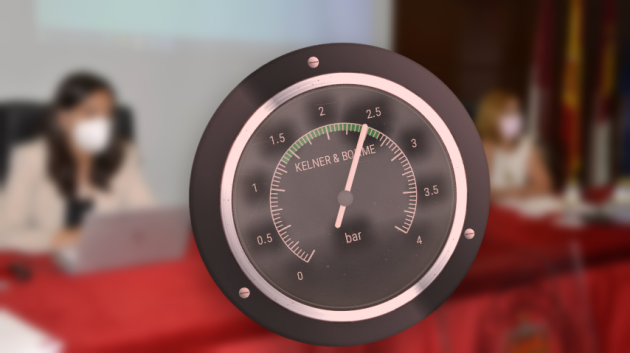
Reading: 2.45 bar
